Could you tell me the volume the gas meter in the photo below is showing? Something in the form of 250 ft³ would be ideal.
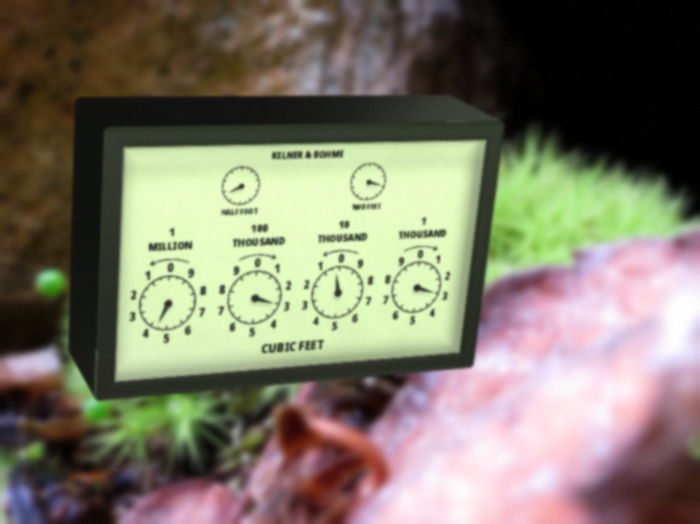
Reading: 430300 ft³
